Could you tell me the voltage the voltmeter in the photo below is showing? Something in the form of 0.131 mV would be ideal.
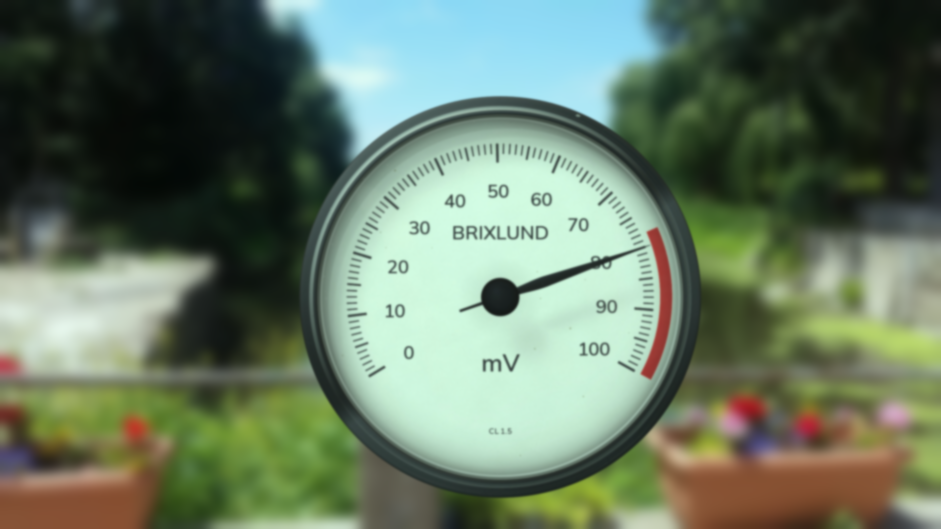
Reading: 80 mV
